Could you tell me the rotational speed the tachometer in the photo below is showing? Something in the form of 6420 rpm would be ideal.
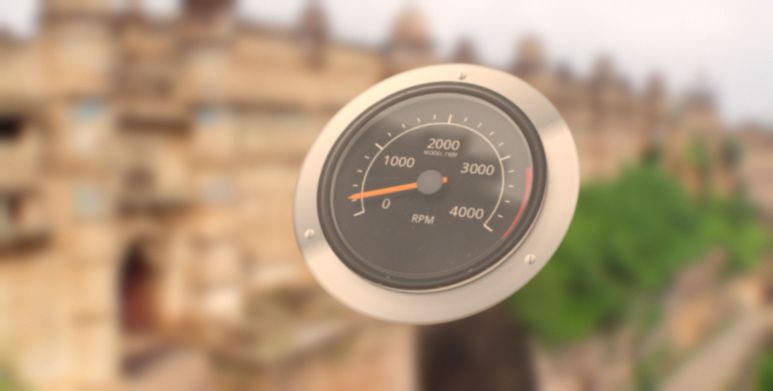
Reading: 200 rpm
